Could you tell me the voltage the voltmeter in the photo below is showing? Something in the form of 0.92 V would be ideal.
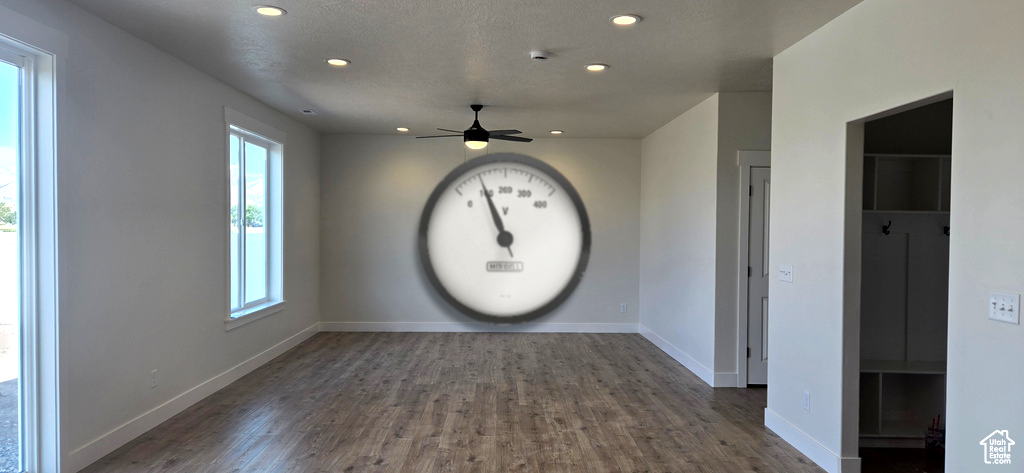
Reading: 100 V
